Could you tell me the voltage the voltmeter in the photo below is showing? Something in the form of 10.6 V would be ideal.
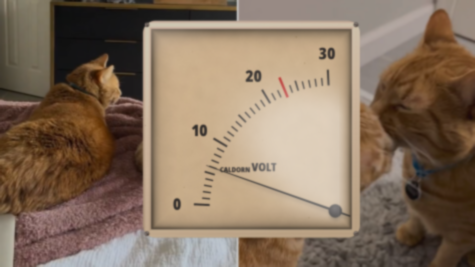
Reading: 6 V
